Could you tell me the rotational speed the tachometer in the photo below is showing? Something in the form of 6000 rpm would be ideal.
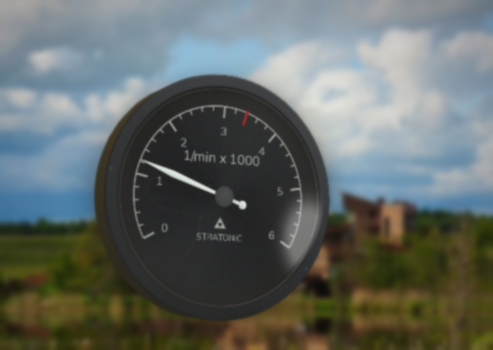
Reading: 1200 rpm
